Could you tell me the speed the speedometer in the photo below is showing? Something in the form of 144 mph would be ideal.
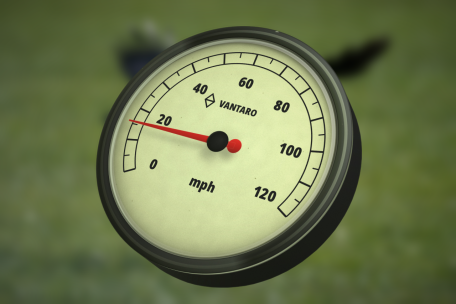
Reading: 15 mph
